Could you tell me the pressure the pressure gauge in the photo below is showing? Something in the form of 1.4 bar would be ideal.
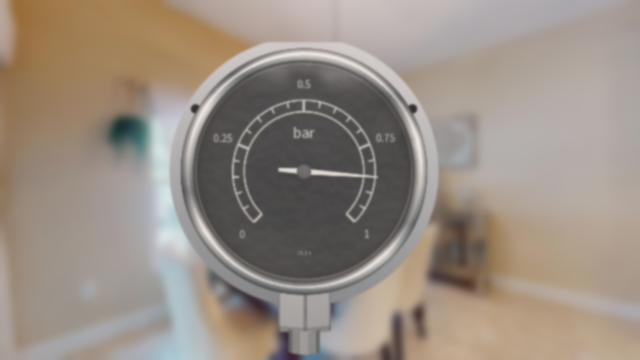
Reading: 0.85 bar
